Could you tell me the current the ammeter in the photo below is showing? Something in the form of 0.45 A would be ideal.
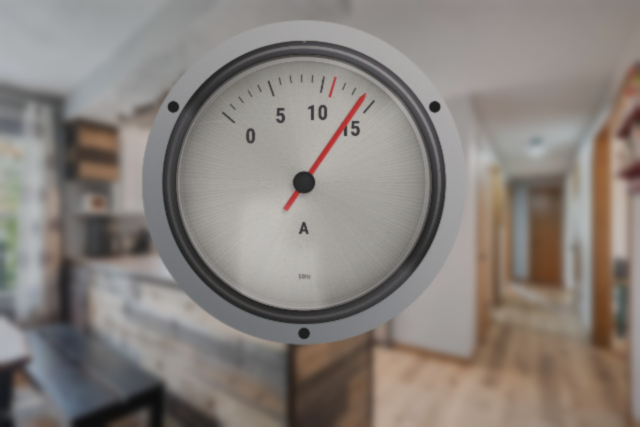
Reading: 14 A
